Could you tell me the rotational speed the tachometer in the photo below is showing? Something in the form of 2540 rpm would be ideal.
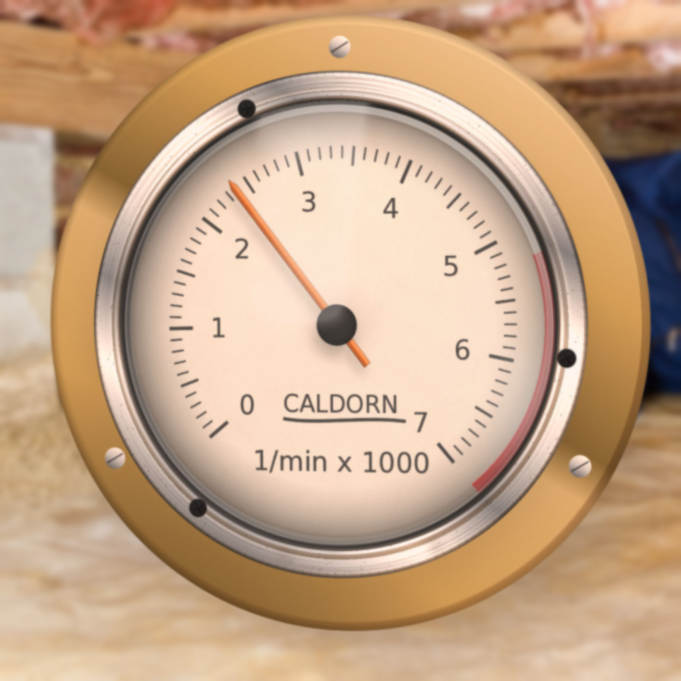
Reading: 2400 rpm
